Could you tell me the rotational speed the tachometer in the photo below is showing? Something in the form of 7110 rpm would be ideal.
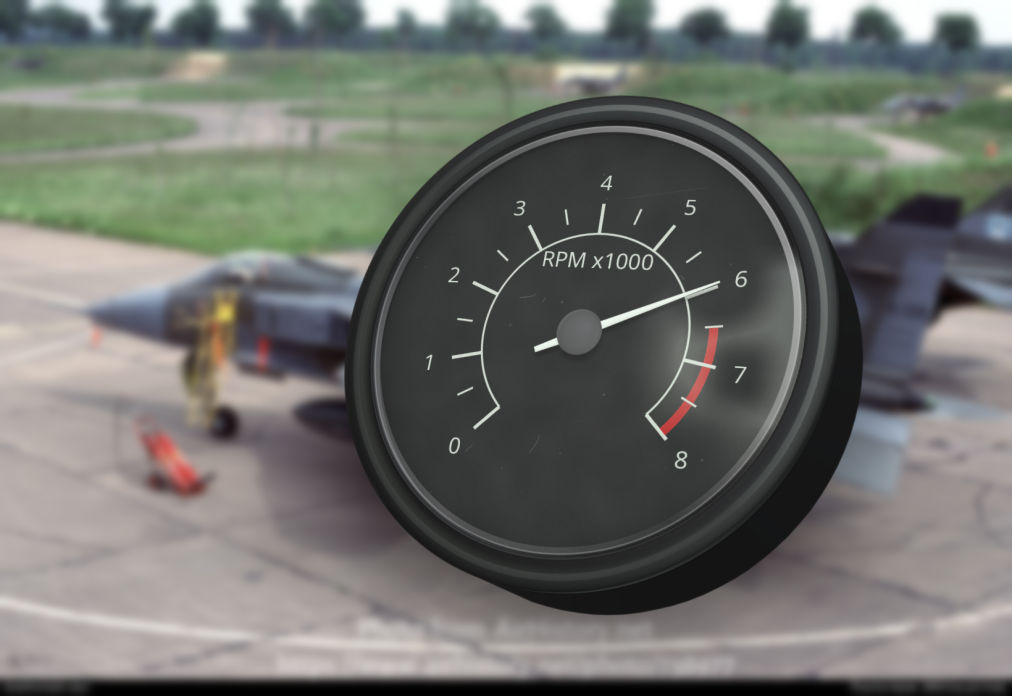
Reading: 6000 rpm
